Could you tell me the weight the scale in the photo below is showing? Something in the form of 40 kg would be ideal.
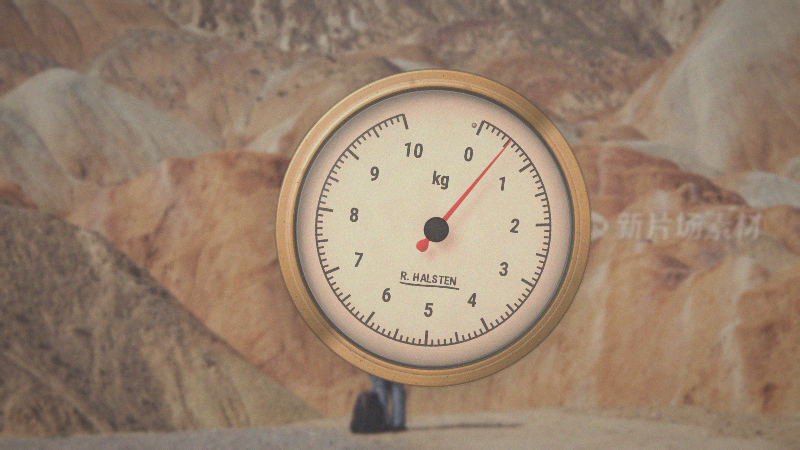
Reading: 0.5 kg
